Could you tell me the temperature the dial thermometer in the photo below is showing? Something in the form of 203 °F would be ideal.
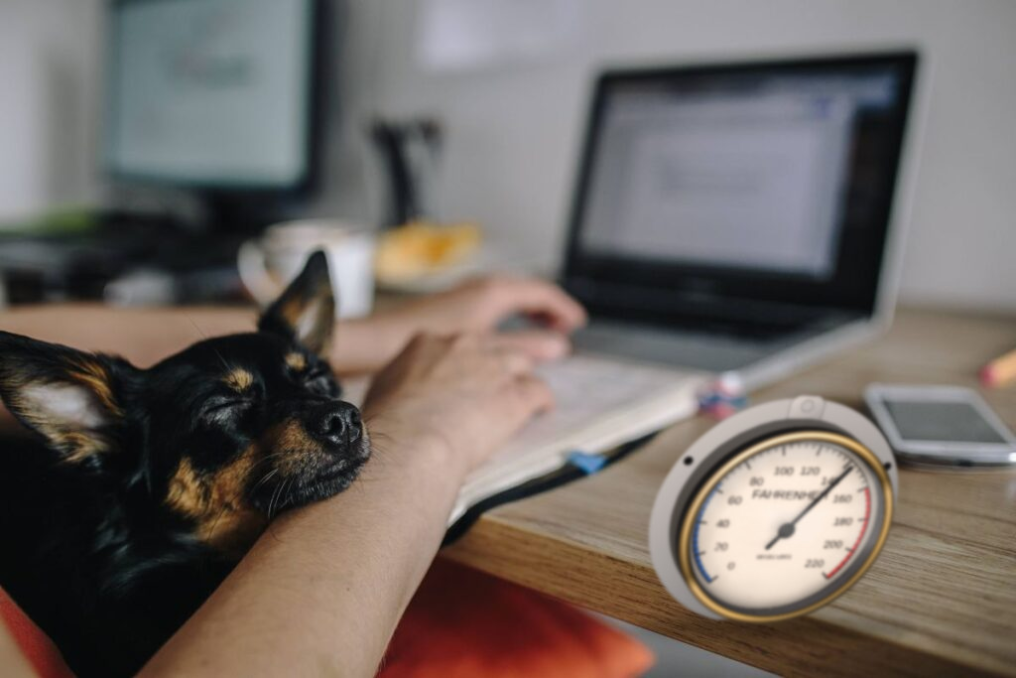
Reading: 140 °F
